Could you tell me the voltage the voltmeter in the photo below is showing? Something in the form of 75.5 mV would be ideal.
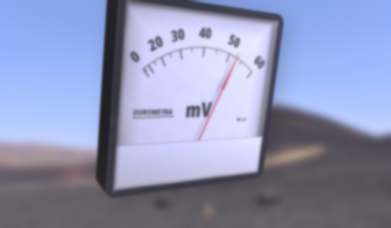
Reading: 52.5 mV
